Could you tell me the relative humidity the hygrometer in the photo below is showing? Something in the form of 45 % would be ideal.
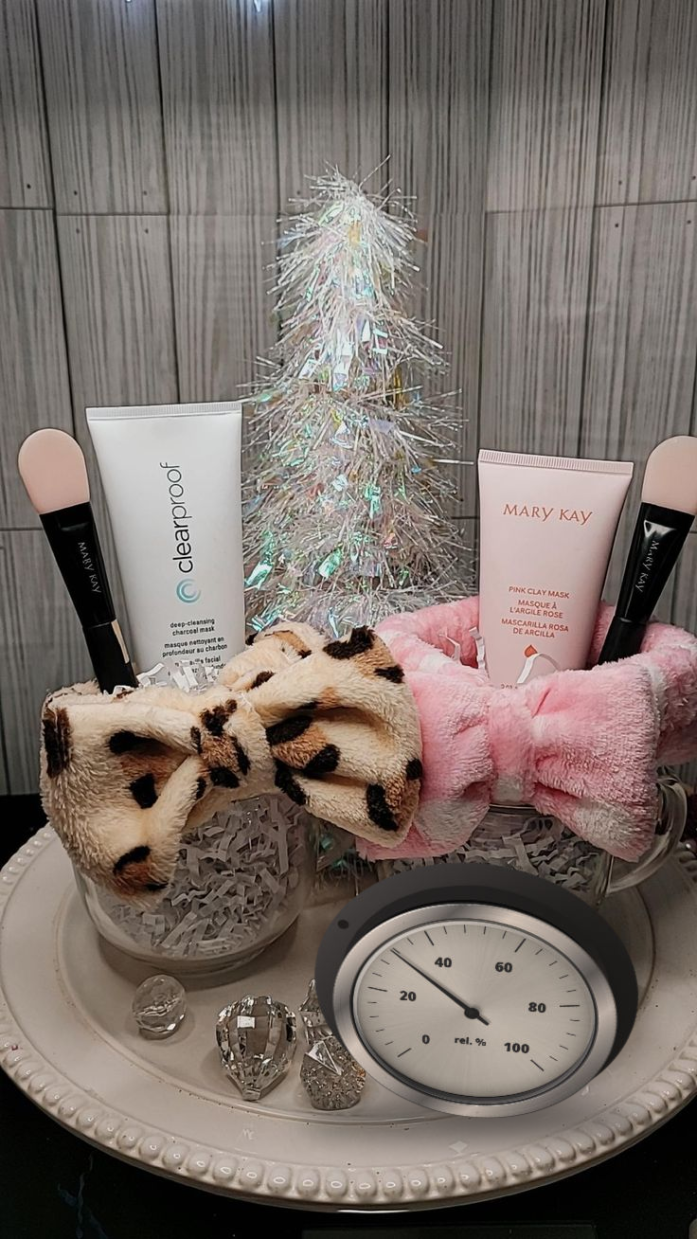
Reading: 32 %
